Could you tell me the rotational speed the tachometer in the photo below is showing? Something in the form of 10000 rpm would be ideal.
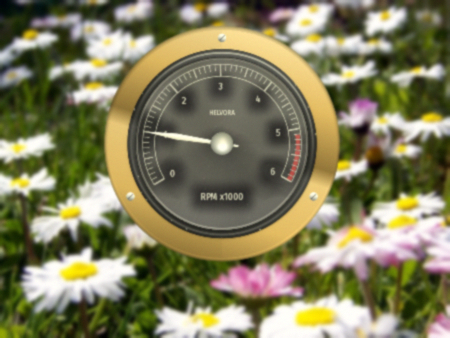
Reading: 1000 rpm
